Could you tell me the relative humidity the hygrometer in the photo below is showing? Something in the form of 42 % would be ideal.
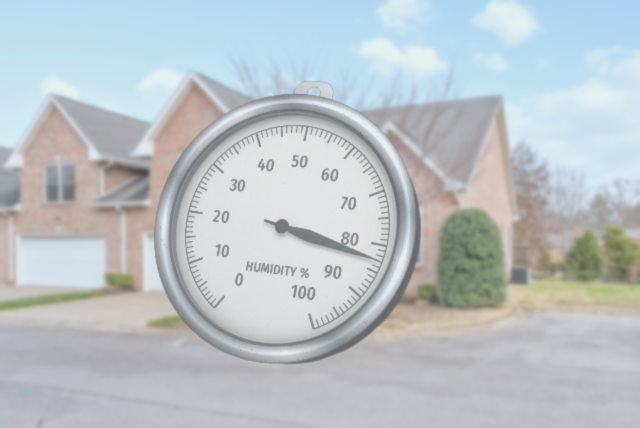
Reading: 83 %
